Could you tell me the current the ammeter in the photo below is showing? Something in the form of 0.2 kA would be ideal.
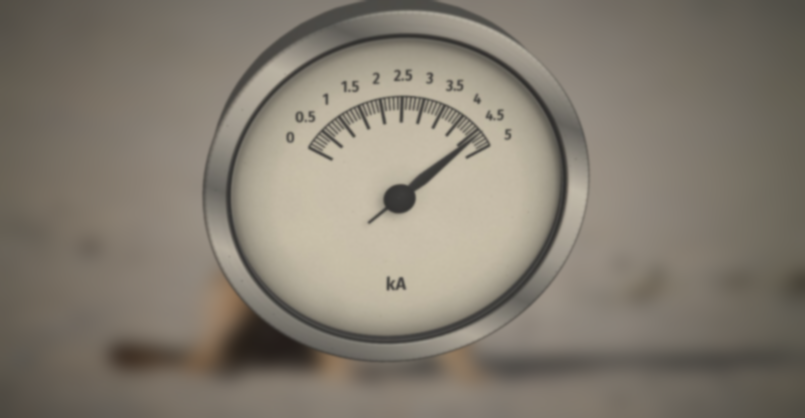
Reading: 4.5 kA
